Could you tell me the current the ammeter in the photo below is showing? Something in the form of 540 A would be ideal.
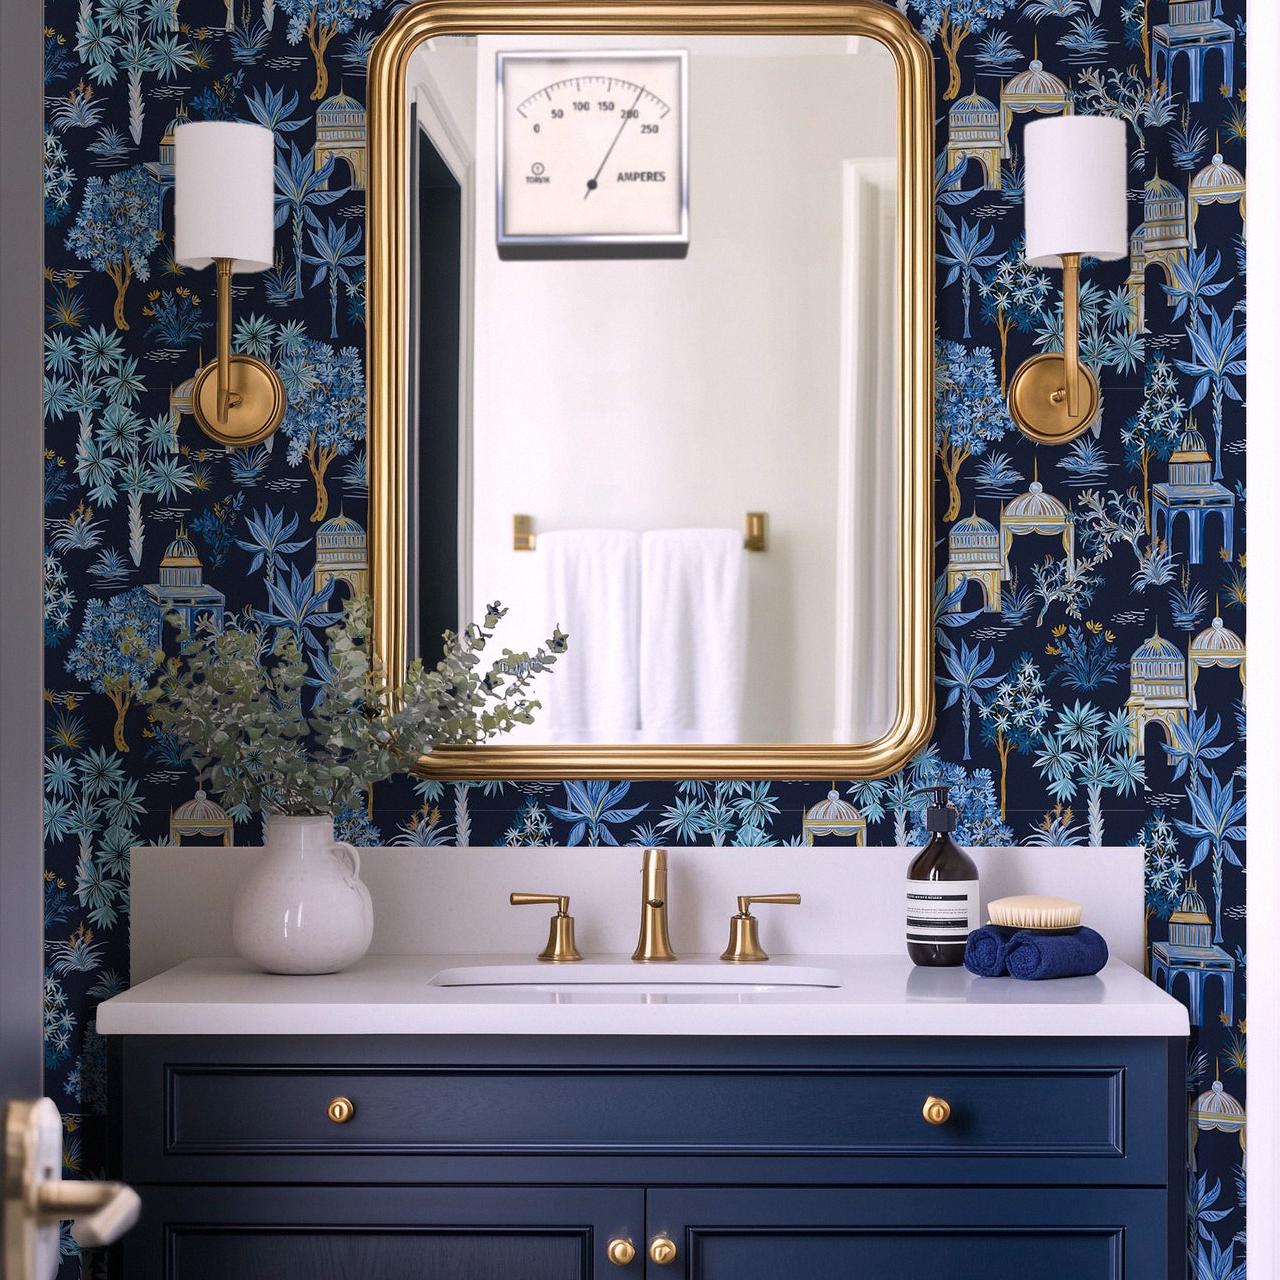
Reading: 200 A
